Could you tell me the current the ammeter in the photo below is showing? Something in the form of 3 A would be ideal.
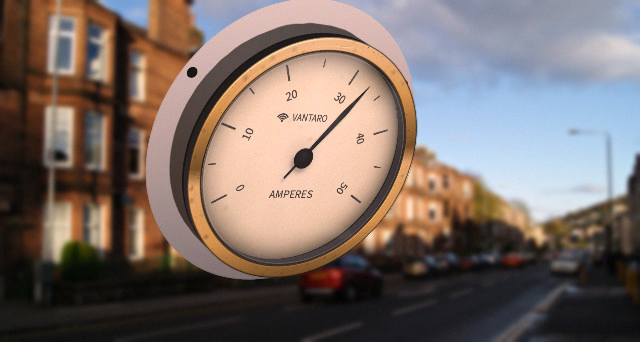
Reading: 32.5 A
